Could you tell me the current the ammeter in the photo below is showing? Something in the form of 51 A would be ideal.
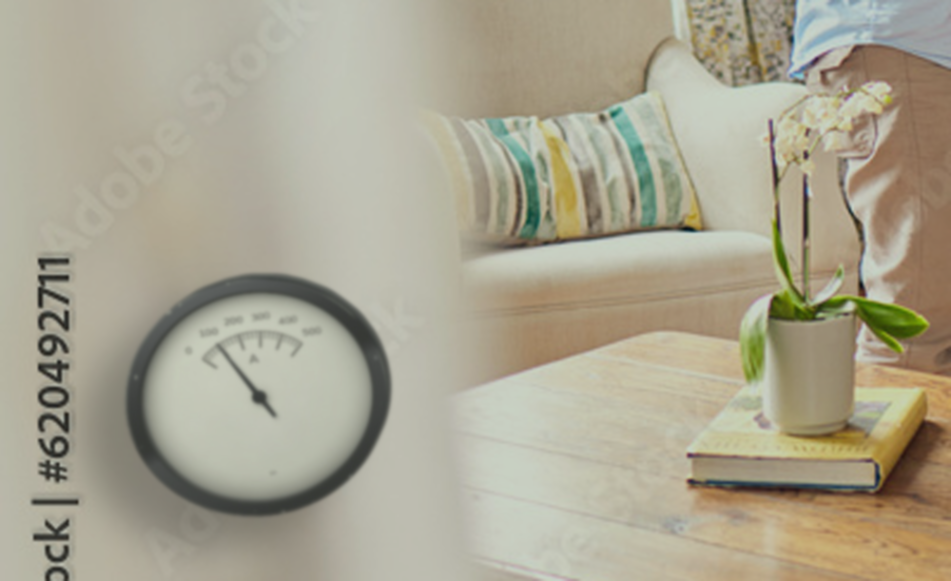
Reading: 100 A
